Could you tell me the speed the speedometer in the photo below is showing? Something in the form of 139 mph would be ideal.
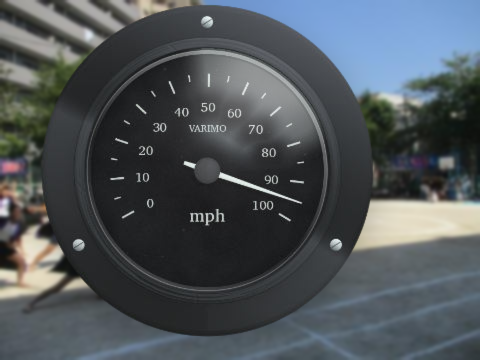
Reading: 95 mph
